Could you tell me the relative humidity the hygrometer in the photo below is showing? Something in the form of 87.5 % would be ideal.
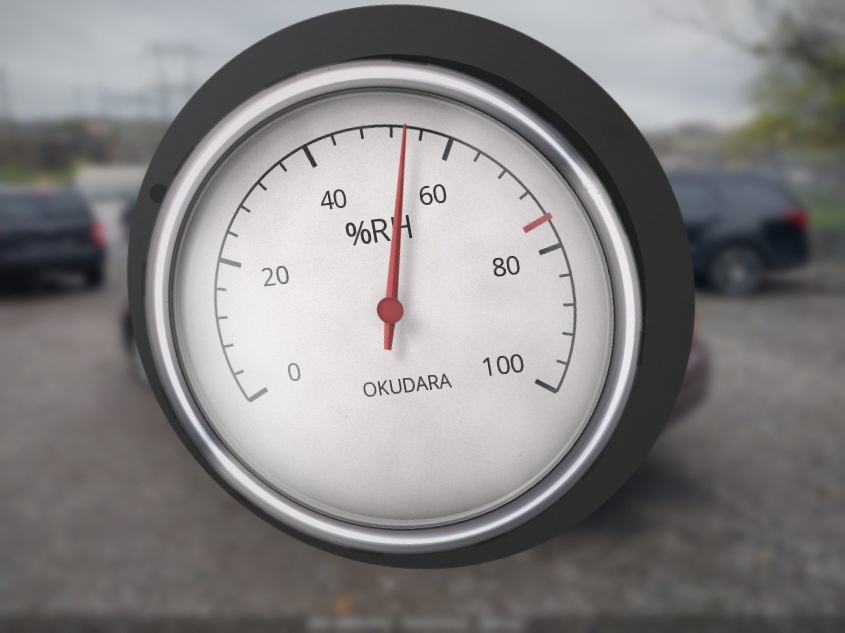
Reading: 54 %
